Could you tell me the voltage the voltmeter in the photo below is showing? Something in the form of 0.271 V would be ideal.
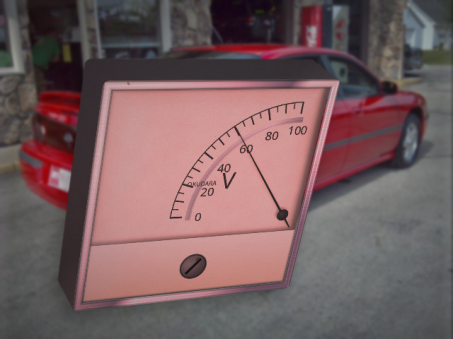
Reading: 60 V
